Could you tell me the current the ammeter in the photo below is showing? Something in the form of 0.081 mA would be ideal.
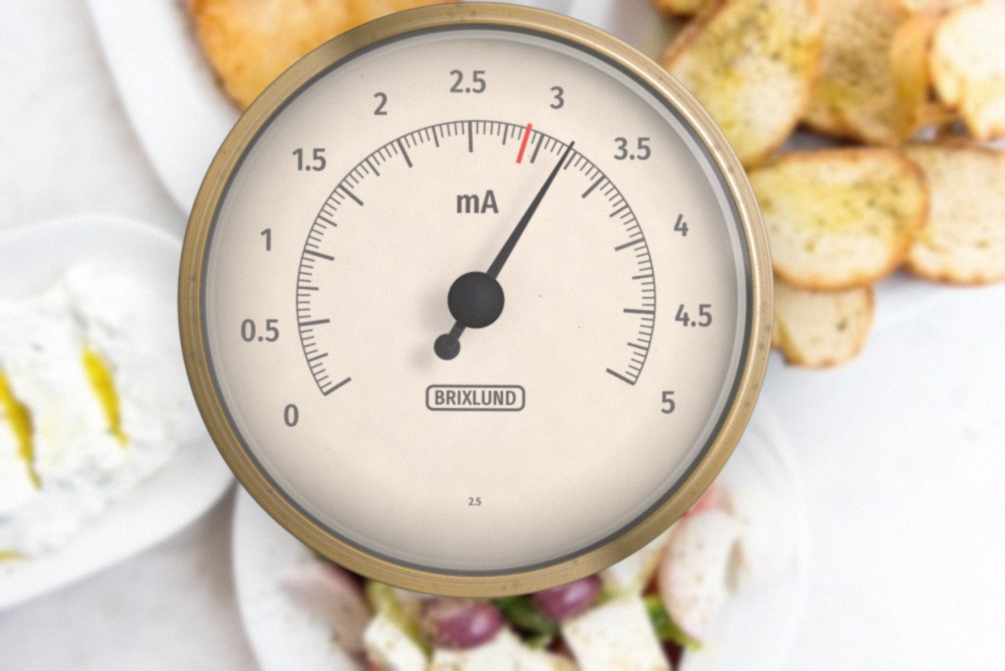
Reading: 3.2 mA
